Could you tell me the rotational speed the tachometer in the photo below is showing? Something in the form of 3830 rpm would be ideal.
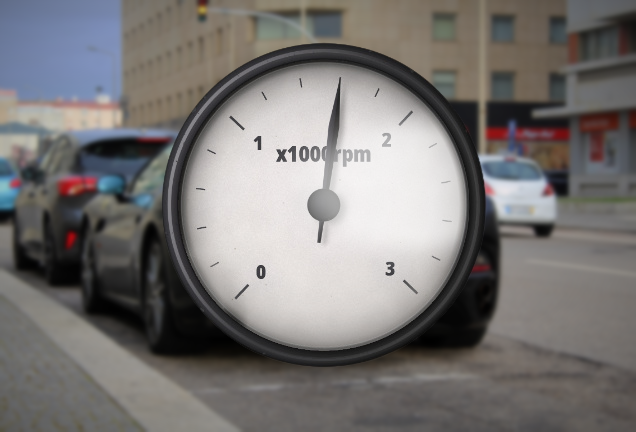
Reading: 1600 rpm
